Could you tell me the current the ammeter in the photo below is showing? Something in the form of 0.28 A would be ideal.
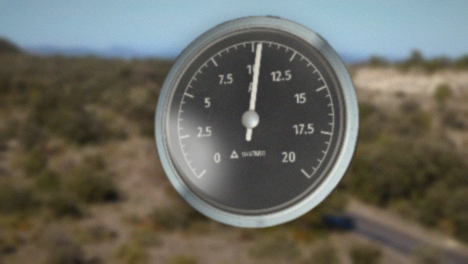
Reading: 10.5 A
